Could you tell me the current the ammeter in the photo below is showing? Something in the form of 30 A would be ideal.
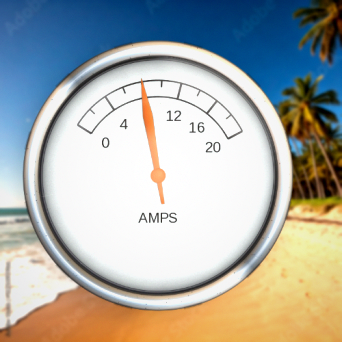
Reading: 8 A
